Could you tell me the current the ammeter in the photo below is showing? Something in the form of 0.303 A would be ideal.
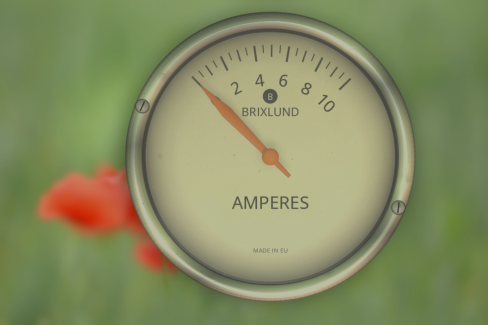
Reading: 0 A
